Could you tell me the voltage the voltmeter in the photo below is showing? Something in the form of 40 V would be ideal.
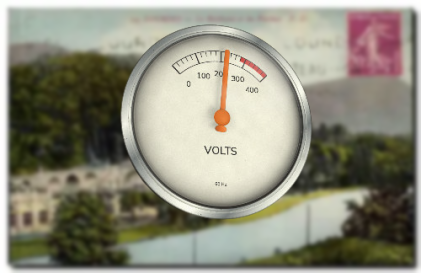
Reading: 220 V
